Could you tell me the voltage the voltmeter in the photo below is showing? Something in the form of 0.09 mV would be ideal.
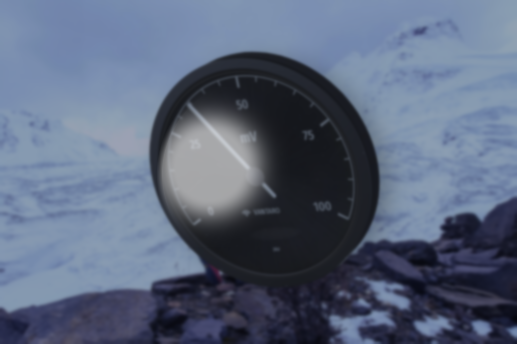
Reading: 35 mV
